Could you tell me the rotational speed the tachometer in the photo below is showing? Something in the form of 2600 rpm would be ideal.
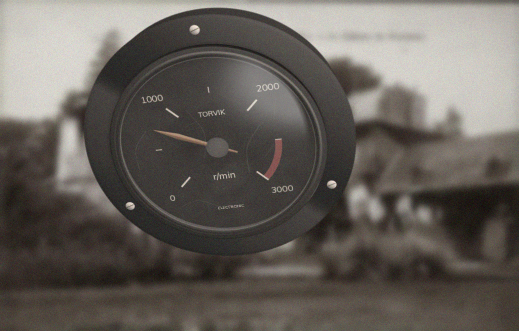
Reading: 750 rpm
